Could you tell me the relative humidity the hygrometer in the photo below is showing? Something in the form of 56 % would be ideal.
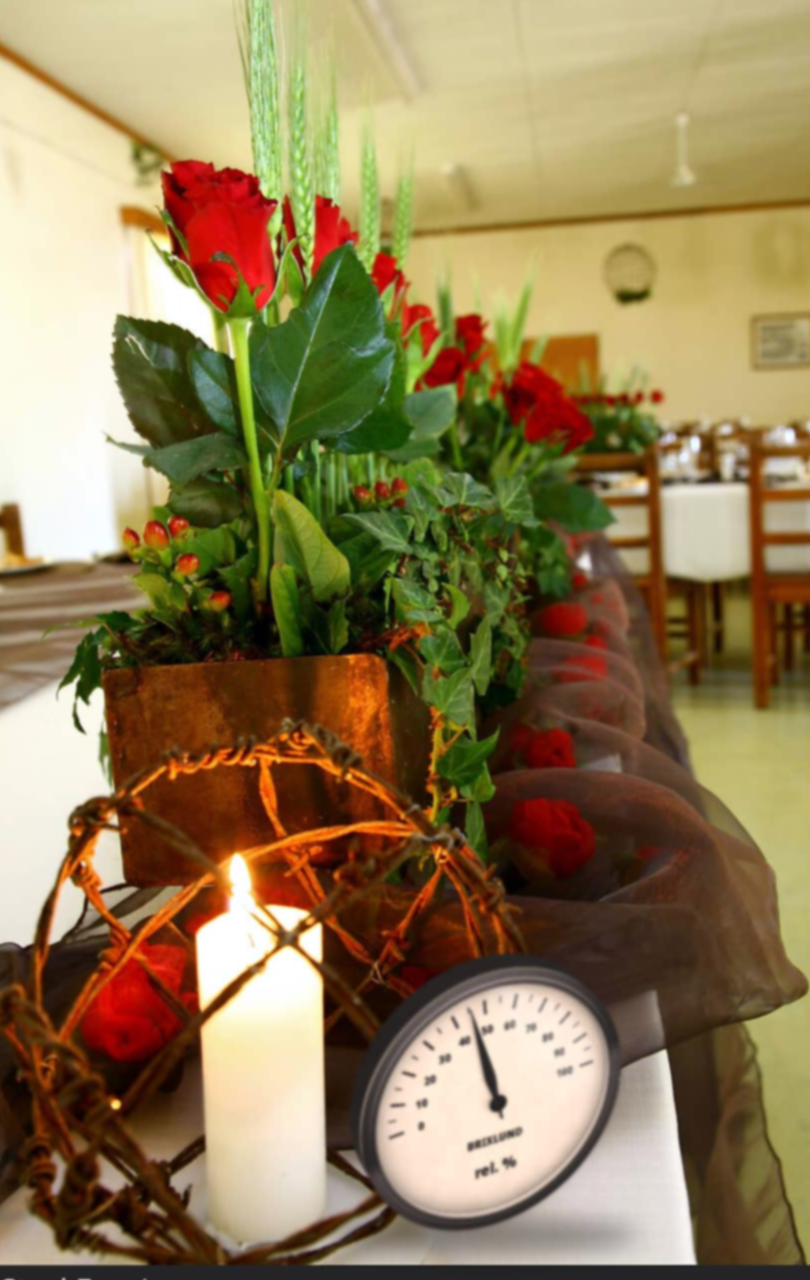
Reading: 45 %
